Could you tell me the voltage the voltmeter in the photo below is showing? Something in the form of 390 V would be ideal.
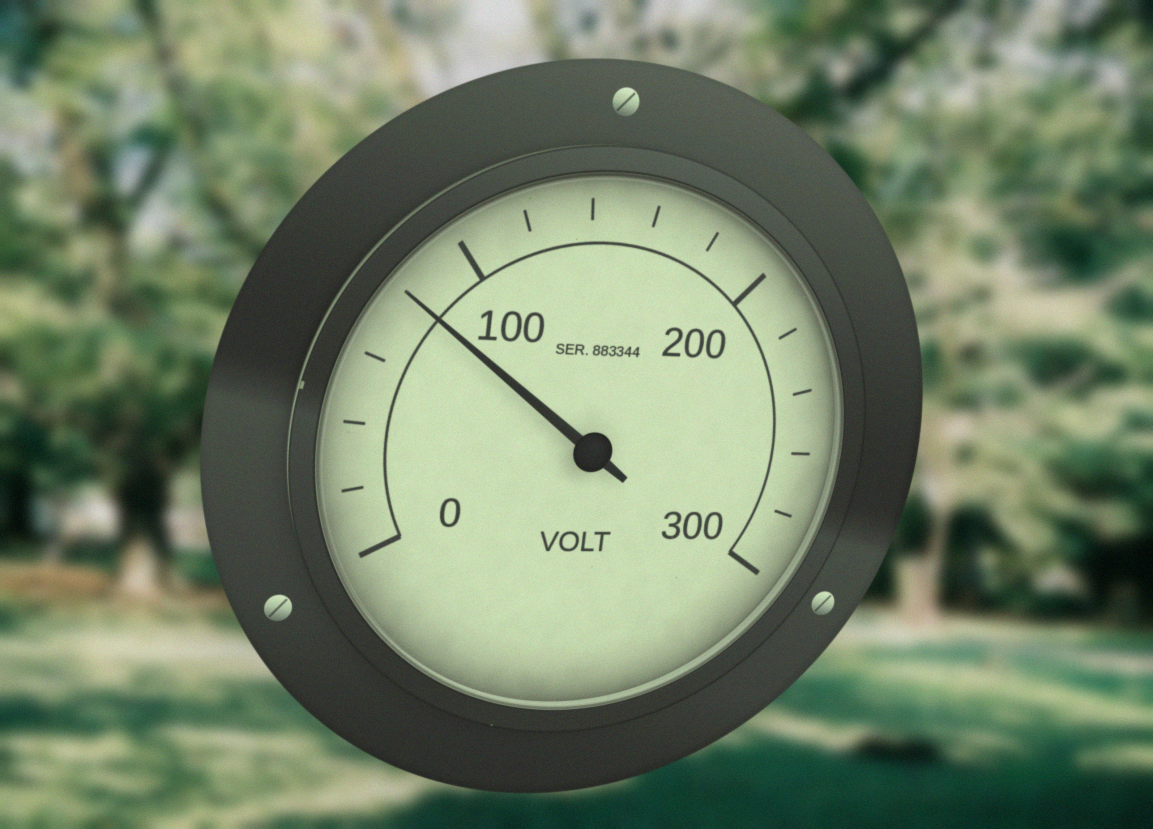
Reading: 80 V
